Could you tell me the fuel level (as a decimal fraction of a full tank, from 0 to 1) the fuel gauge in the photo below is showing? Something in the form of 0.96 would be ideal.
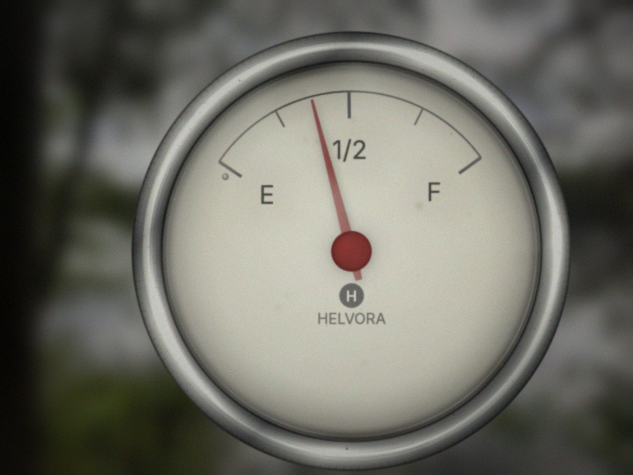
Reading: 0.375
